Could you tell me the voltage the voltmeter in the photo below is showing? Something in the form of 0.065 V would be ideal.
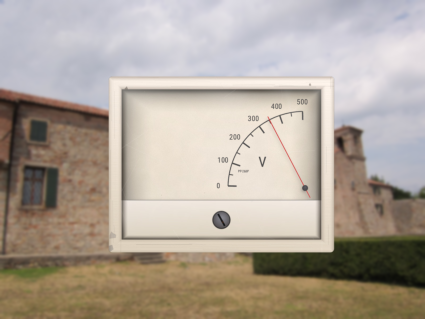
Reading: 350 V
